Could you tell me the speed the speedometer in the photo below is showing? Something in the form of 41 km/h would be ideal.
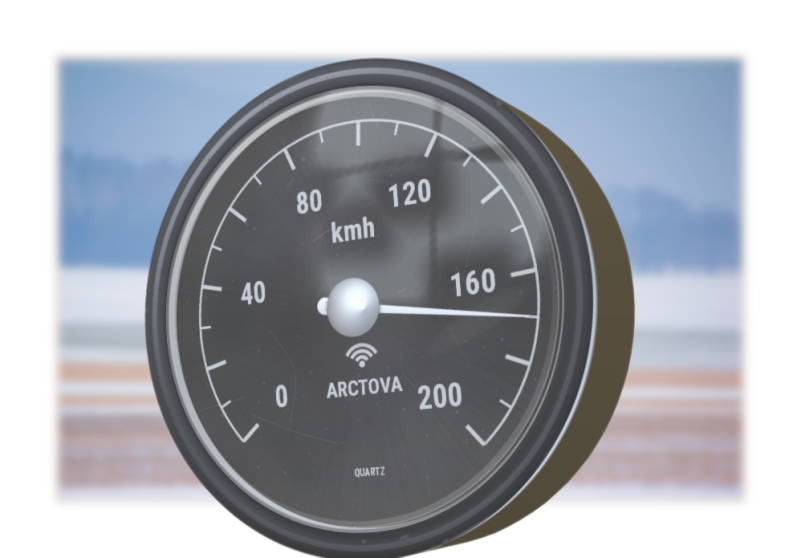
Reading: 170 km/h
